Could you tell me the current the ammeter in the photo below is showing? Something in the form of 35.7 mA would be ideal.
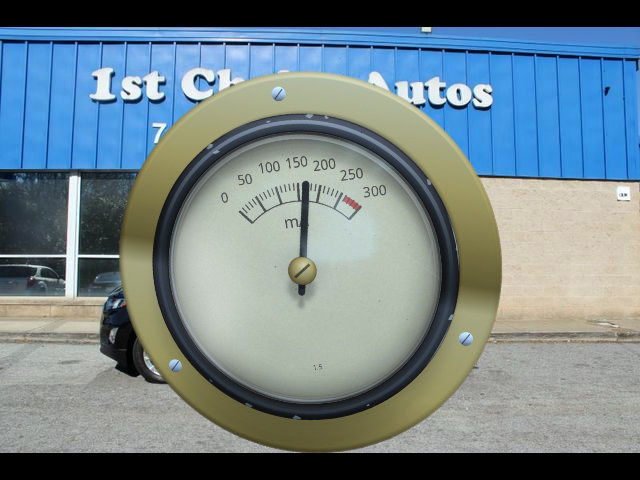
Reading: 170 mA
